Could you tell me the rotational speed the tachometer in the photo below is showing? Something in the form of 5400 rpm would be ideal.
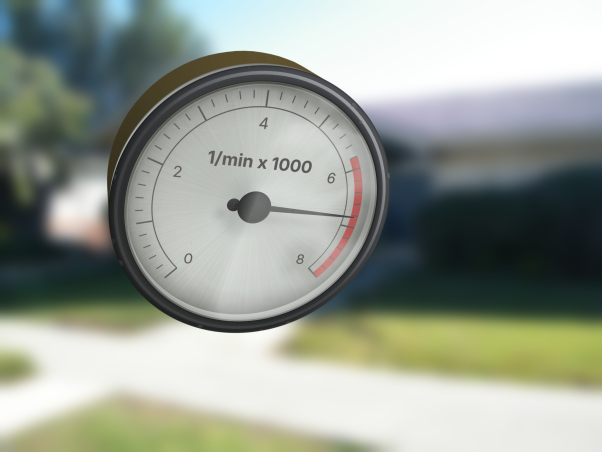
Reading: 6800 rpm
